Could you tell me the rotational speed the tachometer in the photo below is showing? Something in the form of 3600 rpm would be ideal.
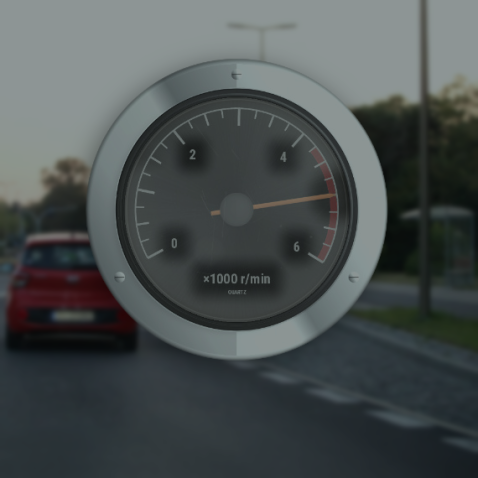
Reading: 5000 rpm
